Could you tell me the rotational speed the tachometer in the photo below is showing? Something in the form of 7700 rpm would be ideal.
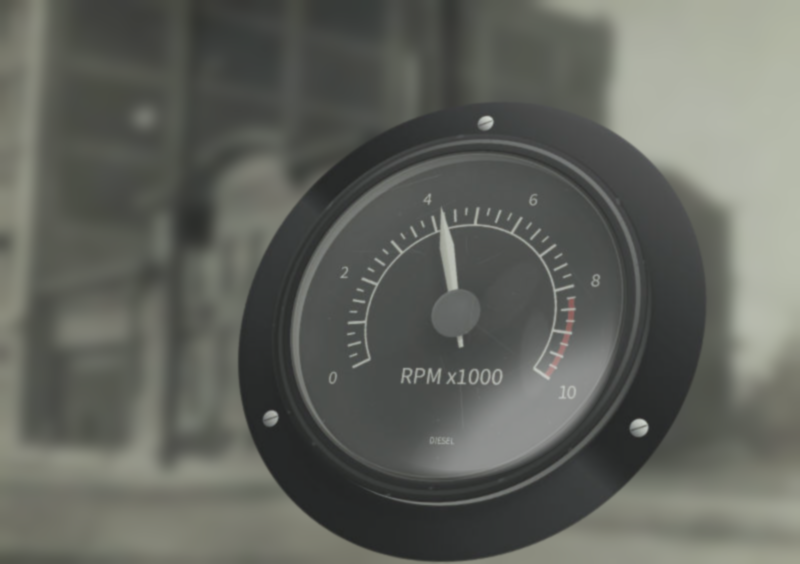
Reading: 4250 rpm
